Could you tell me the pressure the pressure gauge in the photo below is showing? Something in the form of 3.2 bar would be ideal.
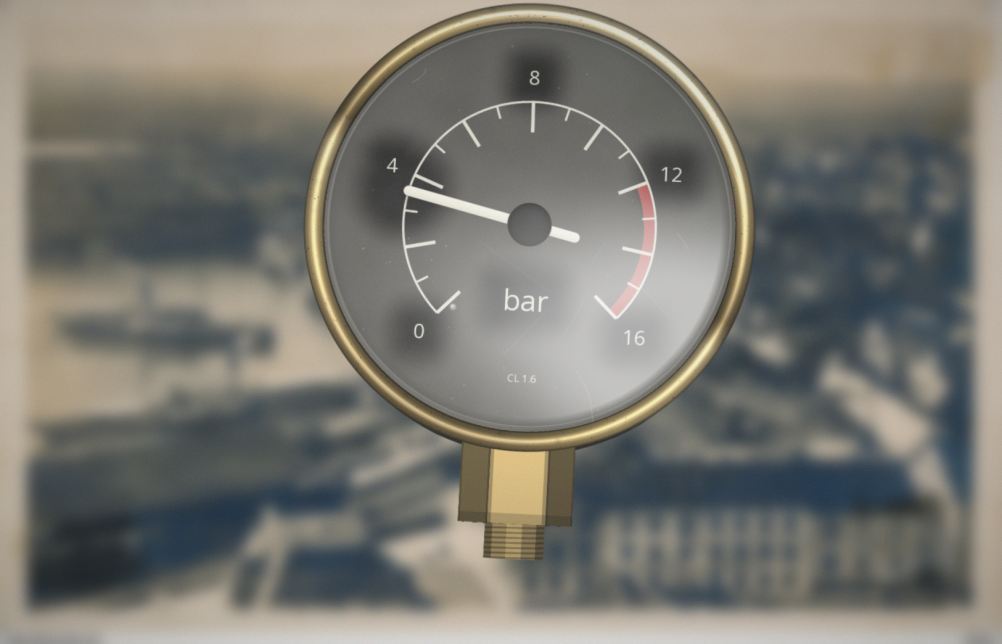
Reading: 3.5 bar
